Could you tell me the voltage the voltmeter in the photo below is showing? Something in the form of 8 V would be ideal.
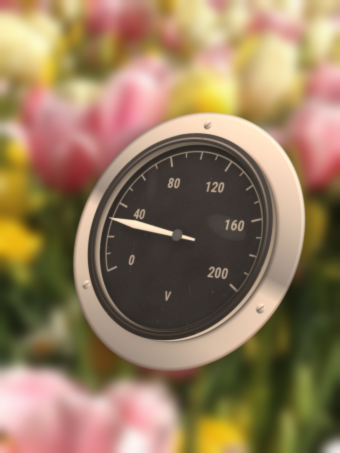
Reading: 30 V
